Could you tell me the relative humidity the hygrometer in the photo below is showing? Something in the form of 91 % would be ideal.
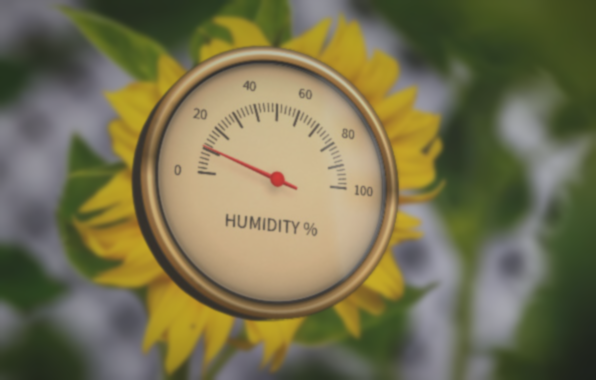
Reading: 10 %
